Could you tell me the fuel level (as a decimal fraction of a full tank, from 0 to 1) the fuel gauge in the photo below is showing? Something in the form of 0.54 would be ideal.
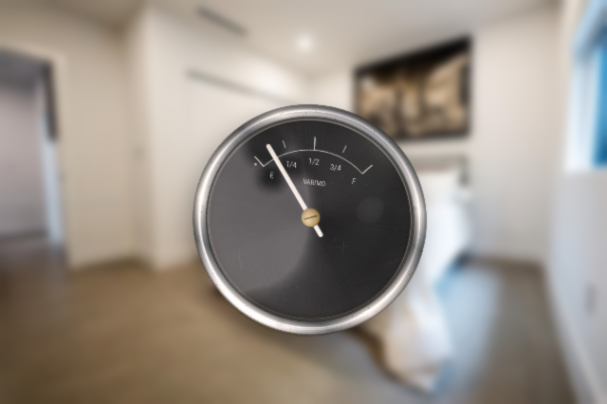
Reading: 0.125
